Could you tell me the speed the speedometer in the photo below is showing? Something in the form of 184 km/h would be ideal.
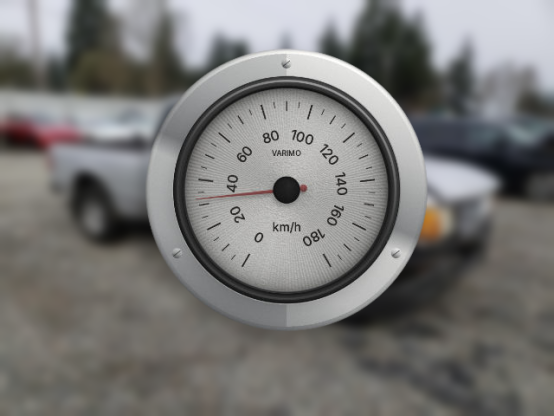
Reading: 32.5 km/h
